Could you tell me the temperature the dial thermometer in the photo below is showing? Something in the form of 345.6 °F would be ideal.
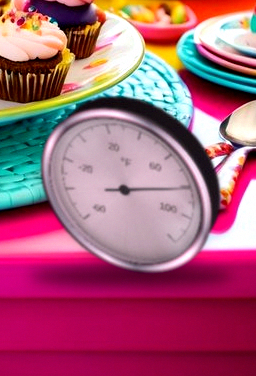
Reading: 80 °F
